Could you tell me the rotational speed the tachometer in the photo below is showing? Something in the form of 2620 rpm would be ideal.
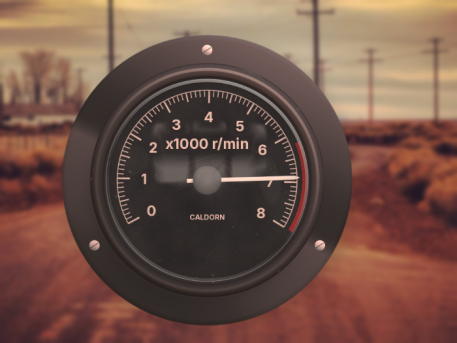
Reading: 6900 rpm
